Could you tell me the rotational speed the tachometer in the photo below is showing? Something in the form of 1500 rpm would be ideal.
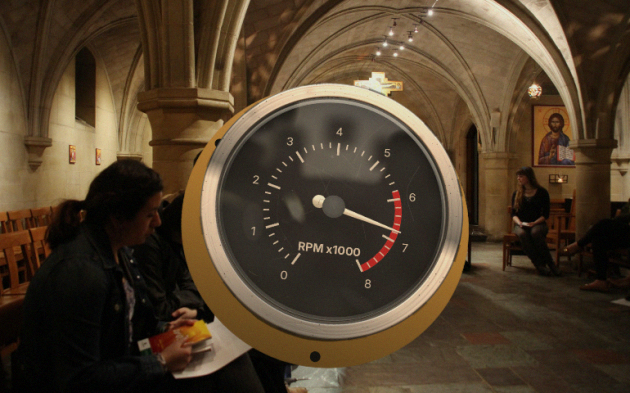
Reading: 6800 rpm
